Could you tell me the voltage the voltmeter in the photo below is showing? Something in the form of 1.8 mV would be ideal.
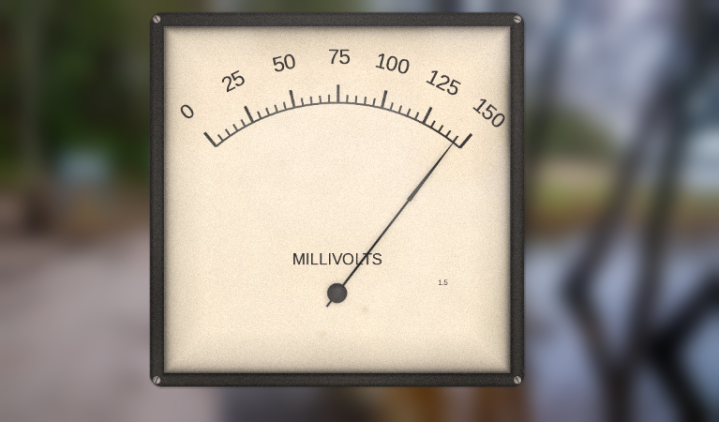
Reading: 145 mV
